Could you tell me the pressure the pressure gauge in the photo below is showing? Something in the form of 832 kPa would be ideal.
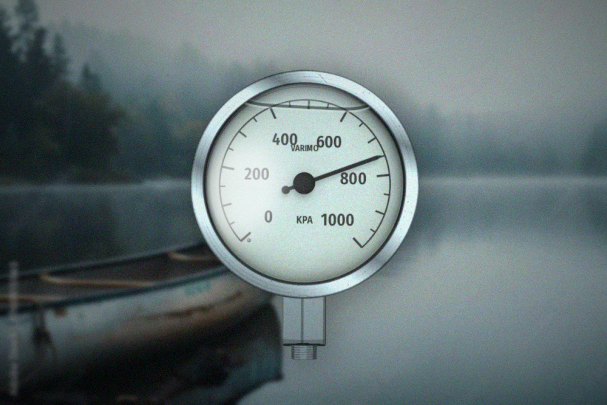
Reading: 750 kPa
